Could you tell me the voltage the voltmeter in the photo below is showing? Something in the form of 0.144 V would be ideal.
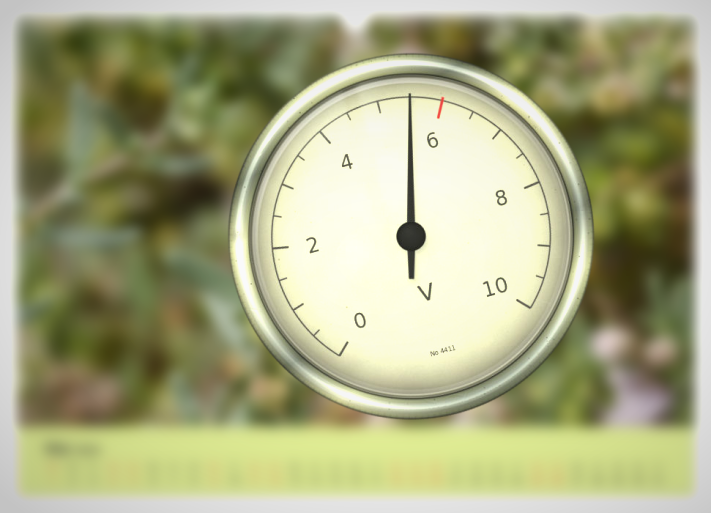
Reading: 5.5 V
